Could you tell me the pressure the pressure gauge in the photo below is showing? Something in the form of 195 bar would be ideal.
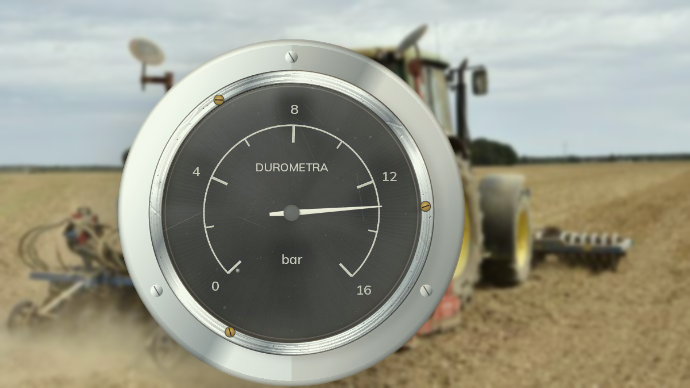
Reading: 13 bar
